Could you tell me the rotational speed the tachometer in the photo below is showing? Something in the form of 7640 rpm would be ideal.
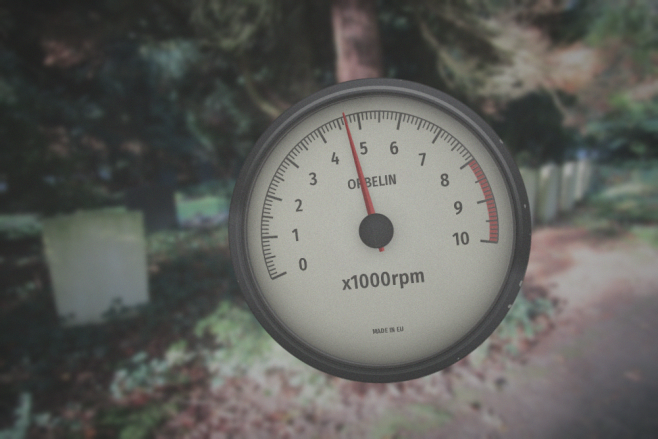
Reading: 4700 rpm
